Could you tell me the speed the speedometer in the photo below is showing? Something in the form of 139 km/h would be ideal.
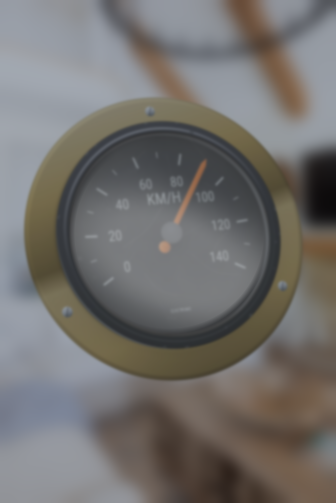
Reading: 90 km/h
